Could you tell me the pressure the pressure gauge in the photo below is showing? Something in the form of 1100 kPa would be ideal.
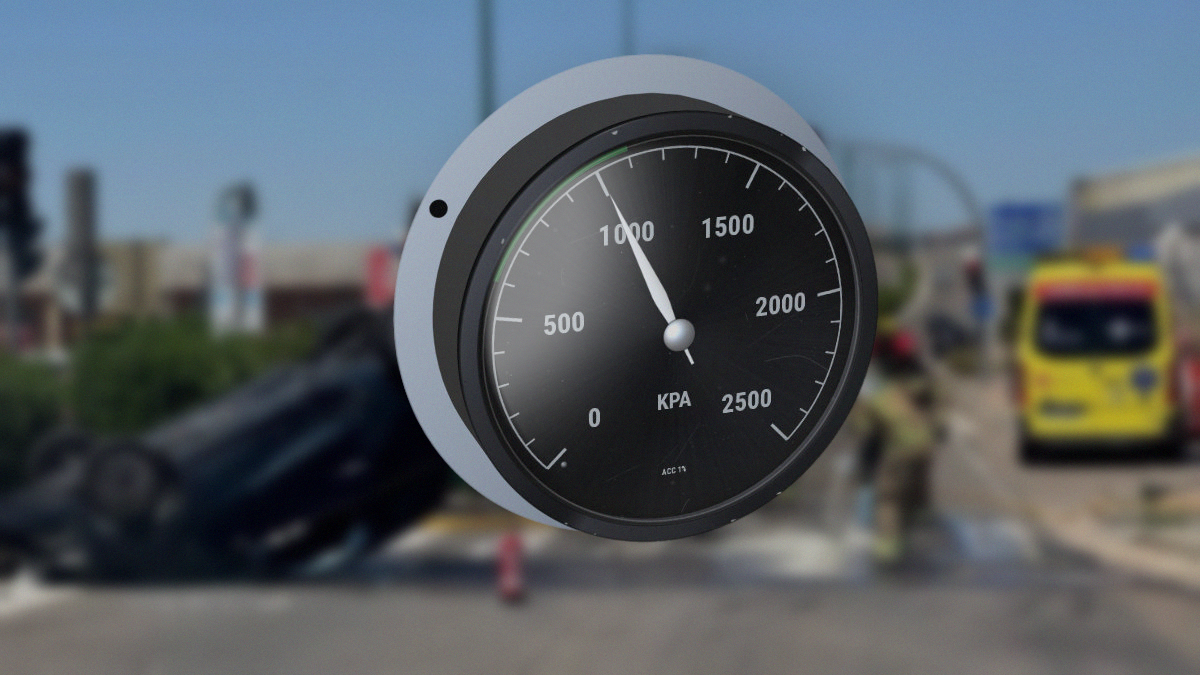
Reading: 1000 kPa
